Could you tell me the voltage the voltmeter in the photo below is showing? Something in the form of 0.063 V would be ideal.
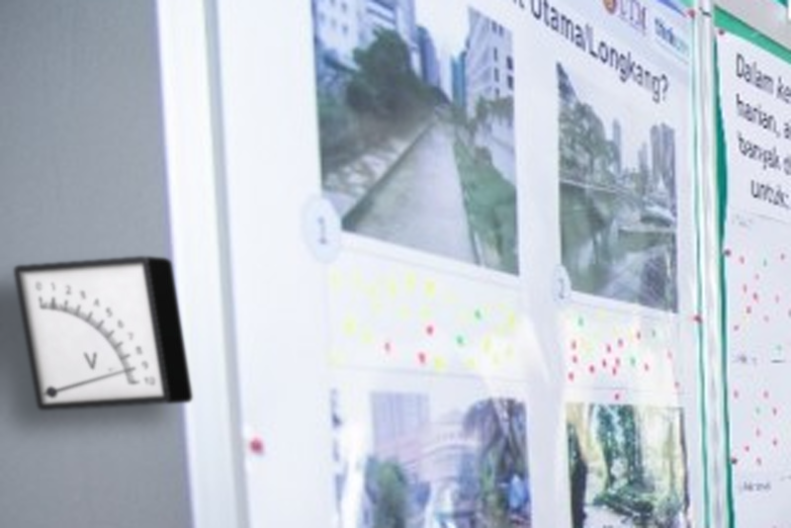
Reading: 9 V
